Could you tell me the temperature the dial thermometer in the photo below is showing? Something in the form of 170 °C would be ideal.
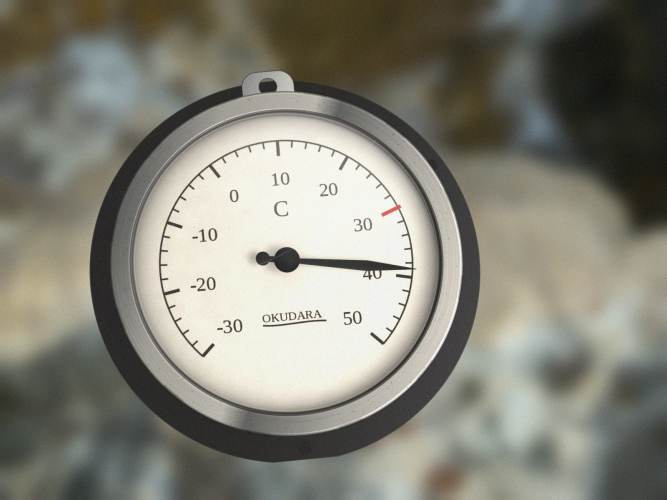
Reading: 39 °C
